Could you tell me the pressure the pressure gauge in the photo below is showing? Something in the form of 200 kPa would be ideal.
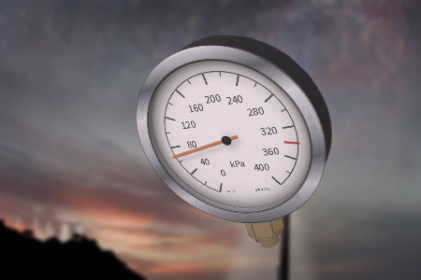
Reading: 70 kPa
